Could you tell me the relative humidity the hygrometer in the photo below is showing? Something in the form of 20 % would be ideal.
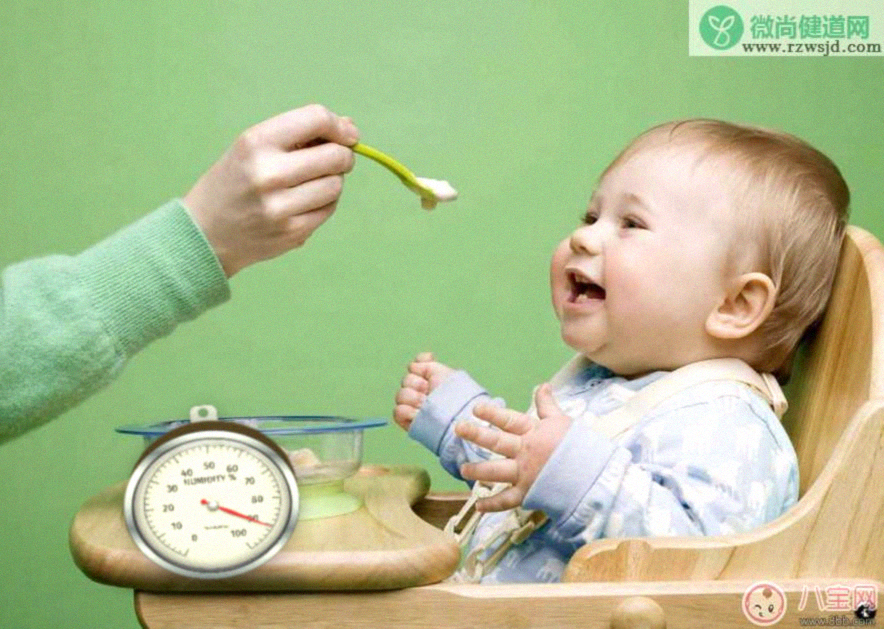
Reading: 90 %
